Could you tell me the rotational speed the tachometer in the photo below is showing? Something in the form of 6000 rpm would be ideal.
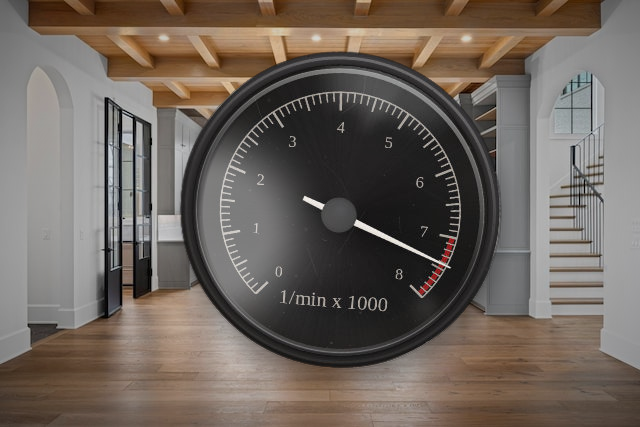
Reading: 7400 rpm
